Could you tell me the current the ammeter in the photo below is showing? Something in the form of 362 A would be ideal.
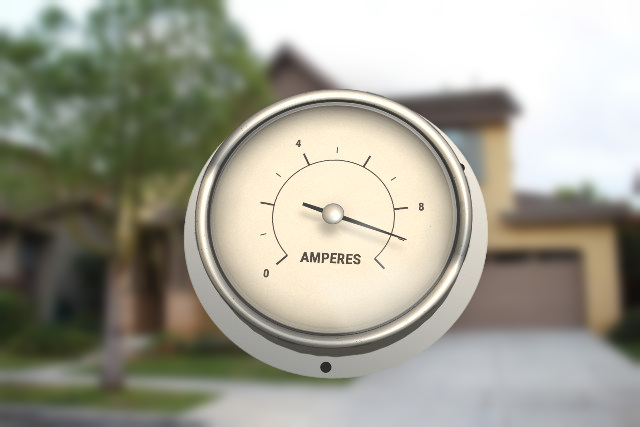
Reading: 9 A
